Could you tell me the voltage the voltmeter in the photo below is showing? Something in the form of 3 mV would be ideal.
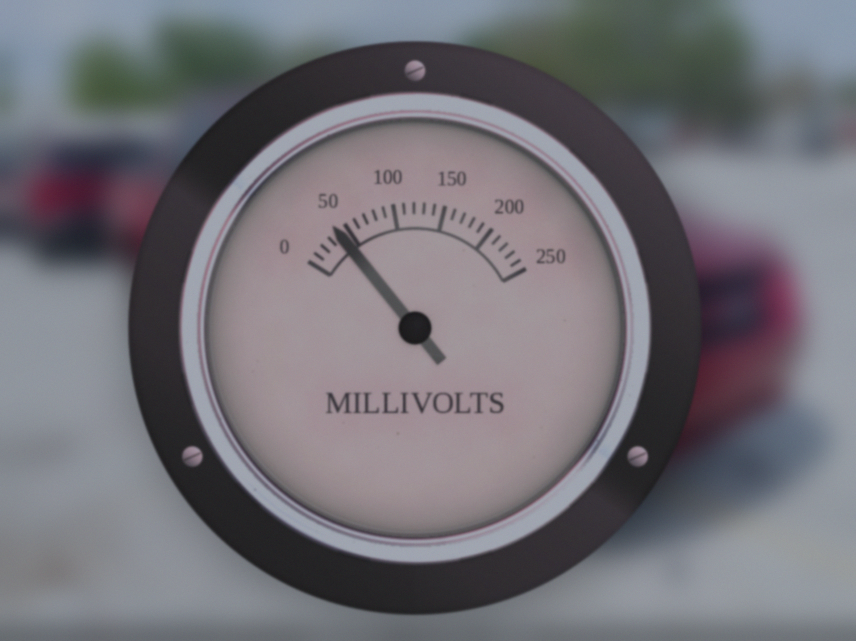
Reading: 40 mV
